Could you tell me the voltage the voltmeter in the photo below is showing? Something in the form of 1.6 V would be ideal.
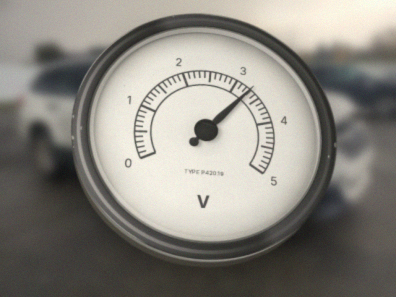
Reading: 3.3 V
